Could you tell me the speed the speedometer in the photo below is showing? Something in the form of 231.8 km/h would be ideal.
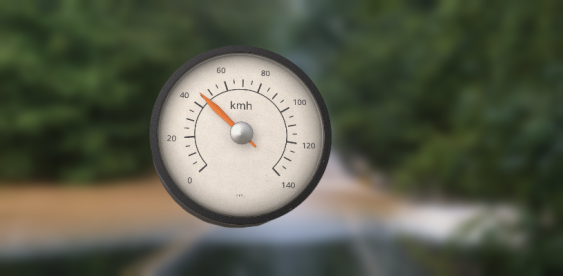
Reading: 45 km/h
